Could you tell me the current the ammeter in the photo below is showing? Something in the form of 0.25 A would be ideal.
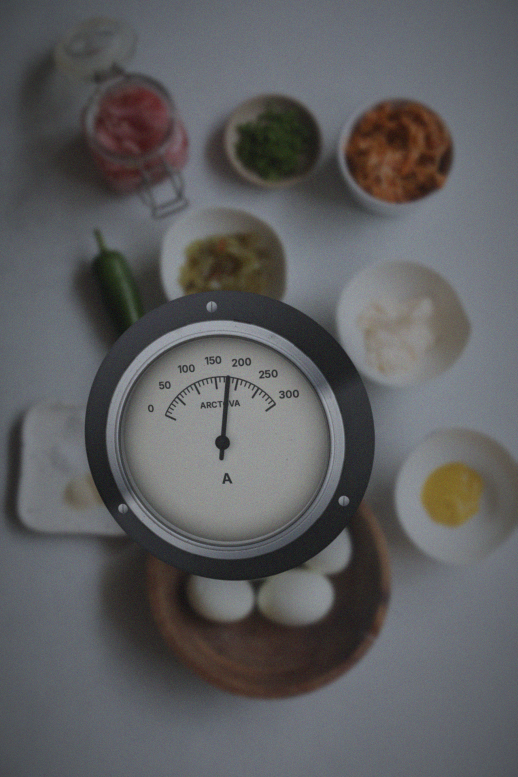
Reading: 180 A
